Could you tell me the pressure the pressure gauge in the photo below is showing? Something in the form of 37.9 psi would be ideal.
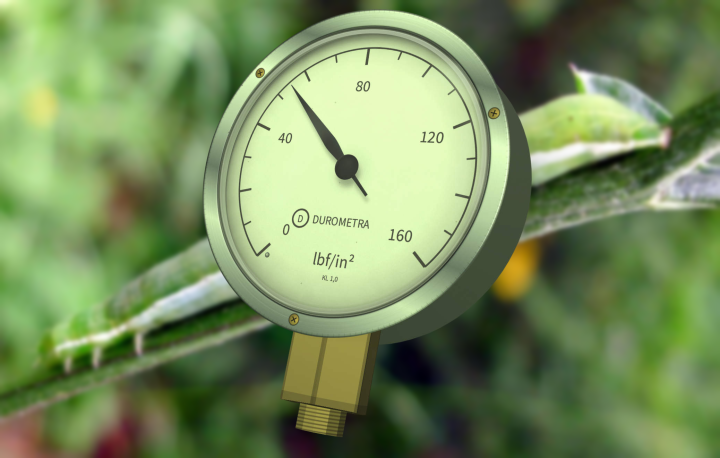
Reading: 55 psi
